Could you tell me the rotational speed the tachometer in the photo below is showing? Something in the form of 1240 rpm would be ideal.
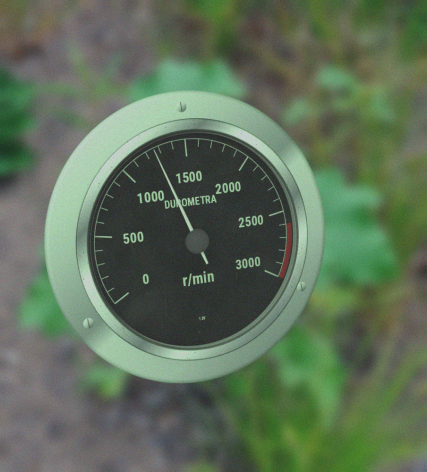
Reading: 1250 rpm
